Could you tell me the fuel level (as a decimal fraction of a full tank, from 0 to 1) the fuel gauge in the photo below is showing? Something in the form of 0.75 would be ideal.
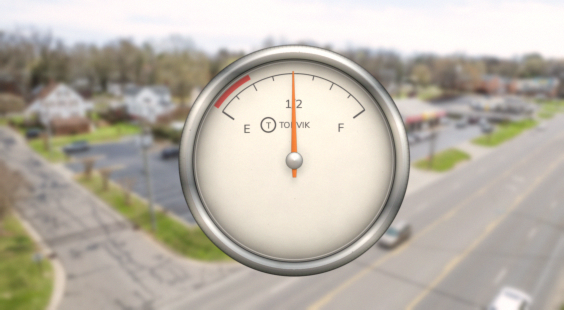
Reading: 0.5
